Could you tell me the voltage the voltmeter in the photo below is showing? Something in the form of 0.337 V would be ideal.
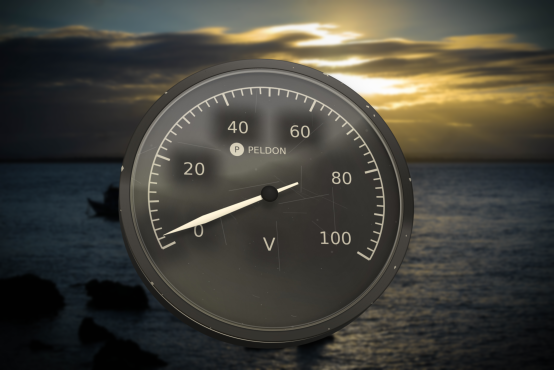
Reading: 2 V
